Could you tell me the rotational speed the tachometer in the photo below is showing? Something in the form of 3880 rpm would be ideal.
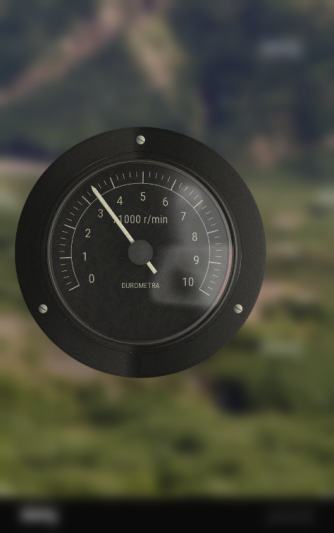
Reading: 3400 rpm
